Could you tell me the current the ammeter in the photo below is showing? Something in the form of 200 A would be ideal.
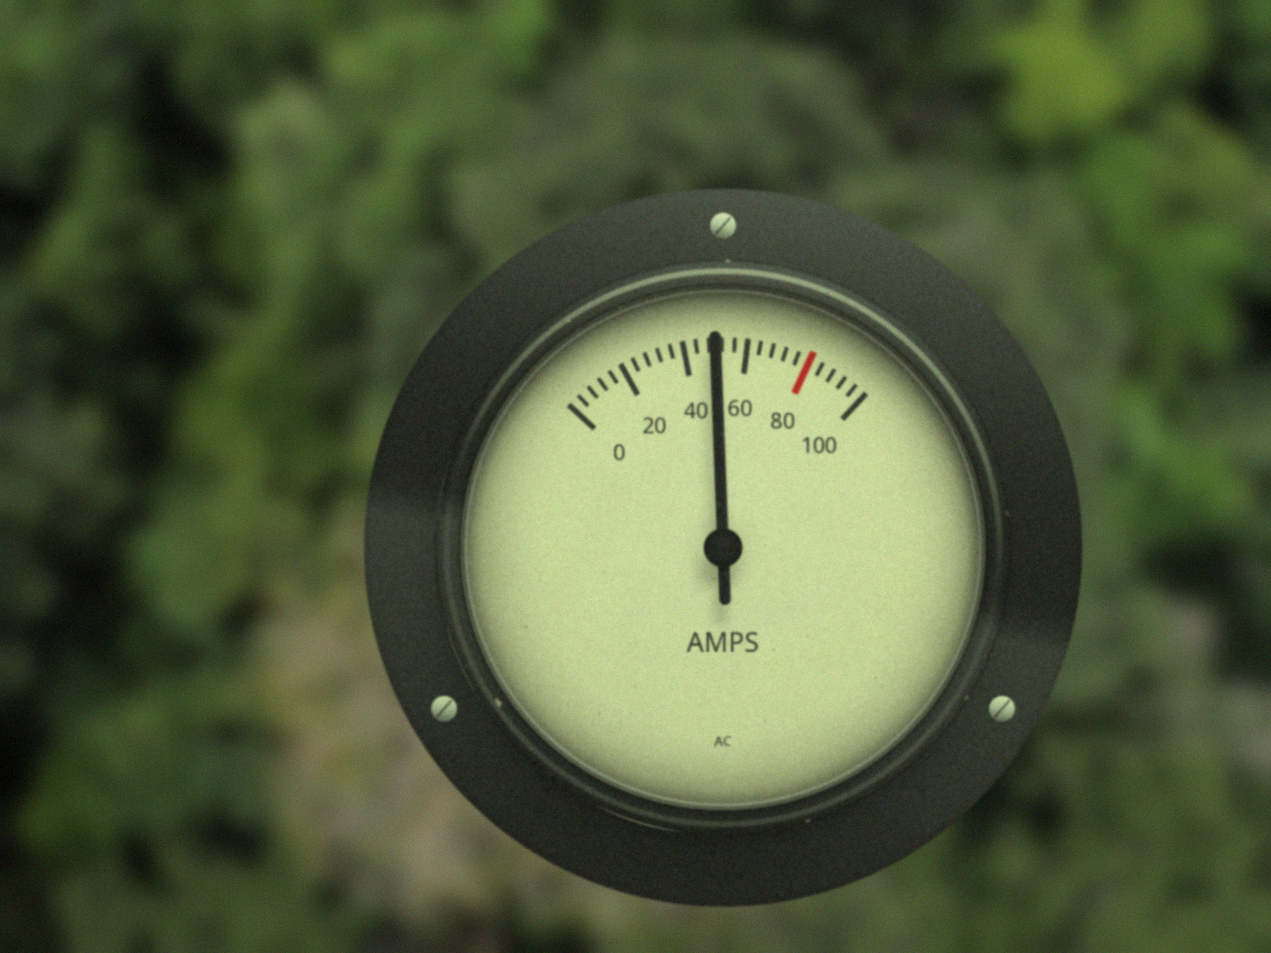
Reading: 50 A
